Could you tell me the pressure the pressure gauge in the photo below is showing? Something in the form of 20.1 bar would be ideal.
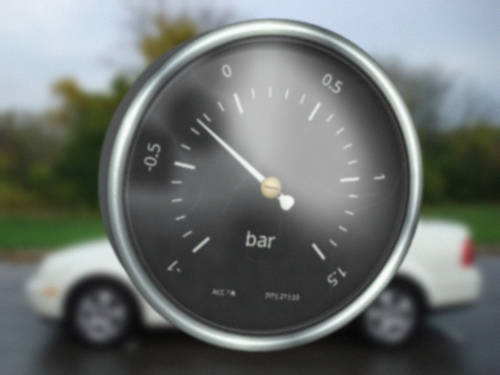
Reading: -0.25 bar
